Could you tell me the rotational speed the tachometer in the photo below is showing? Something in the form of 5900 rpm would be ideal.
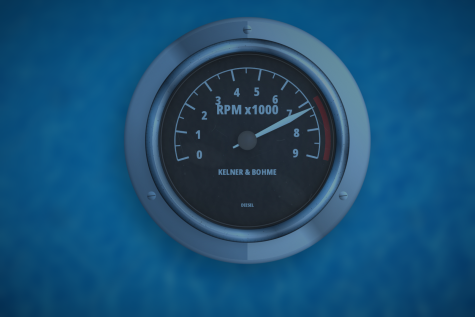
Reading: 7250 rpm
